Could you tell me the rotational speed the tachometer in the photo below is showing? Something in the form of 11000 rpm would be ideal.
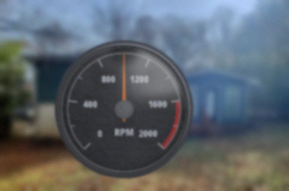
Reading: 1000 rpm
